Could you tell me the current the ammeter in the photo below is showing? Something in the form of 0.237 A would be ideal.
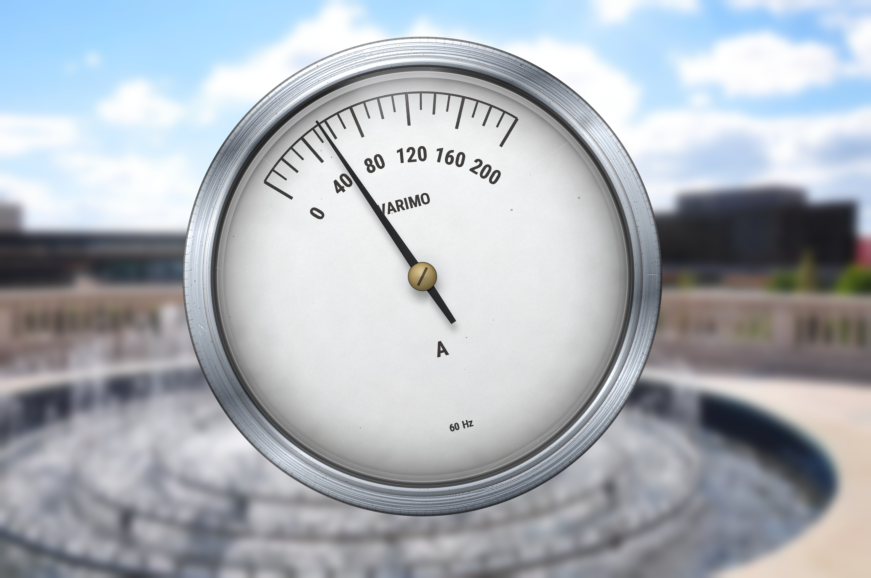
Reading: 55 A
